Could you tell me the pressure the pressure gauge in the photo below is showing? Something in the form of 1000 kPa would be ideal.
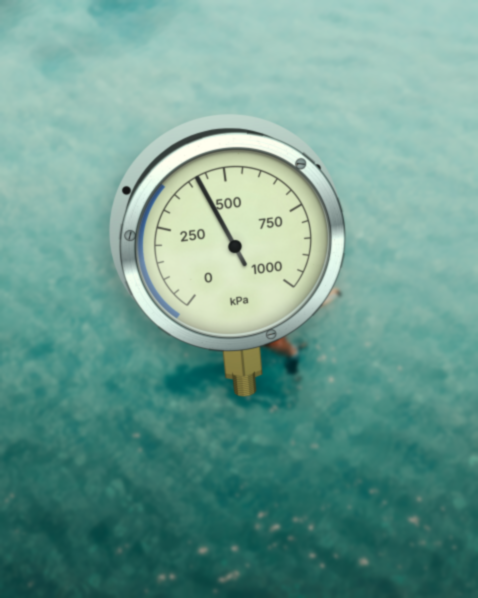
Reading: 425 kPa
